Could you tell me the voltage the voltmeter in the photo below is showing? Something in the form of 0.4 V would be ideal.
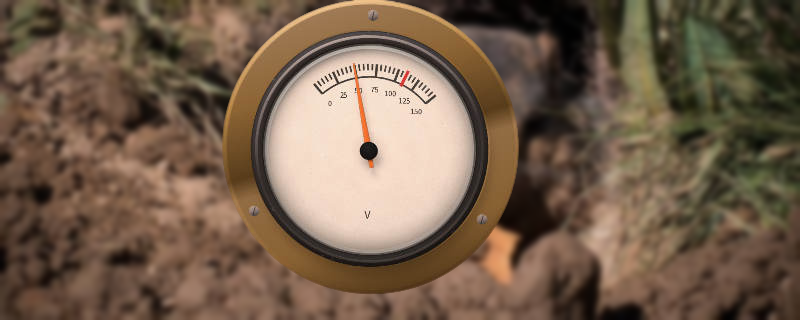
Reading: 50 V
